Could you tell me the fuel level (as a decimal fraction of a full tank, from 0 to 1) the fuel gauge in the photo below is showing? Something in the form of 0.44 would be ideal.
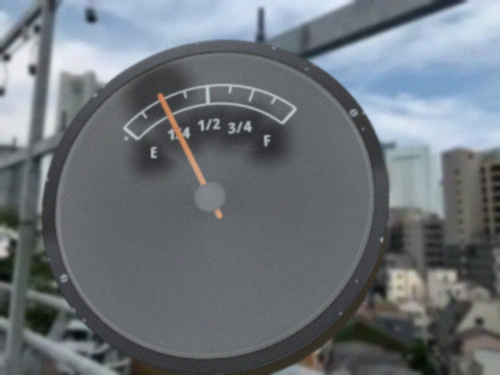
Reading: 0.25
